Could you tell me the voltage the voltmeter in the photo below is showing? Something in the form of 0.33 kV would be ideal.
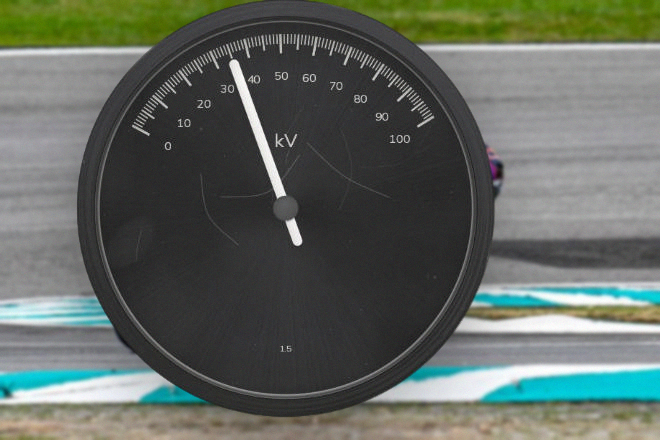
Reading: 35 kV
